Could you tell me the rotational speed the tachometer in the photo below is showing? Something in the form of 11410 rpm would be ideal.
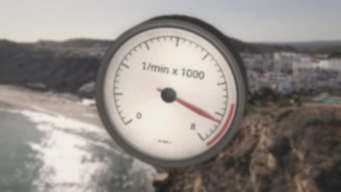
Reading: 7200 rpm
